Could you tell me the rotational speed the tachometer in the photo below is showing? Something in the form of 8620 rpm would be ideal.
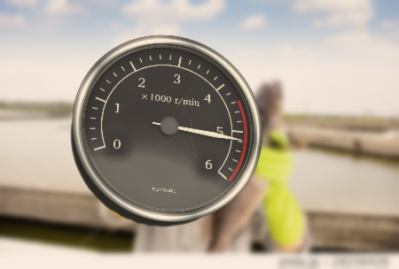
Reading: 5200 rpm
